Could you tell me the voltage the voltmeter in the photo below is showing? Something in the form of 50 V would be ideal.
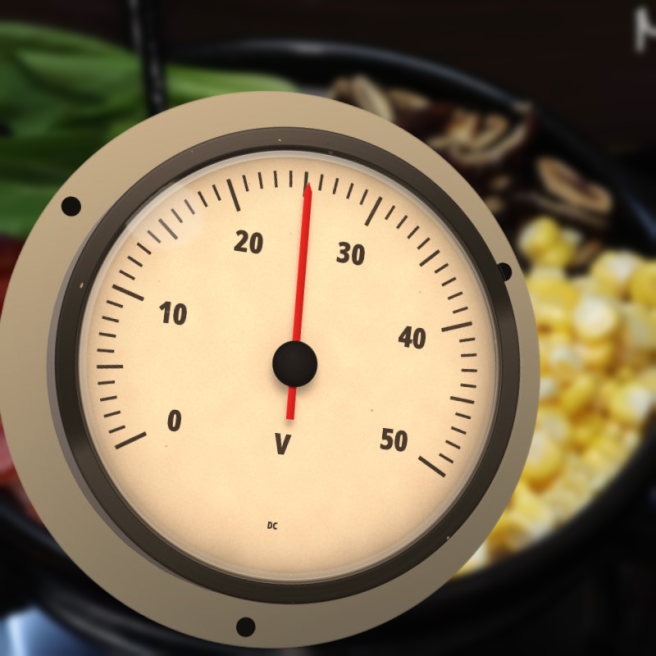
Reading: 25 V
